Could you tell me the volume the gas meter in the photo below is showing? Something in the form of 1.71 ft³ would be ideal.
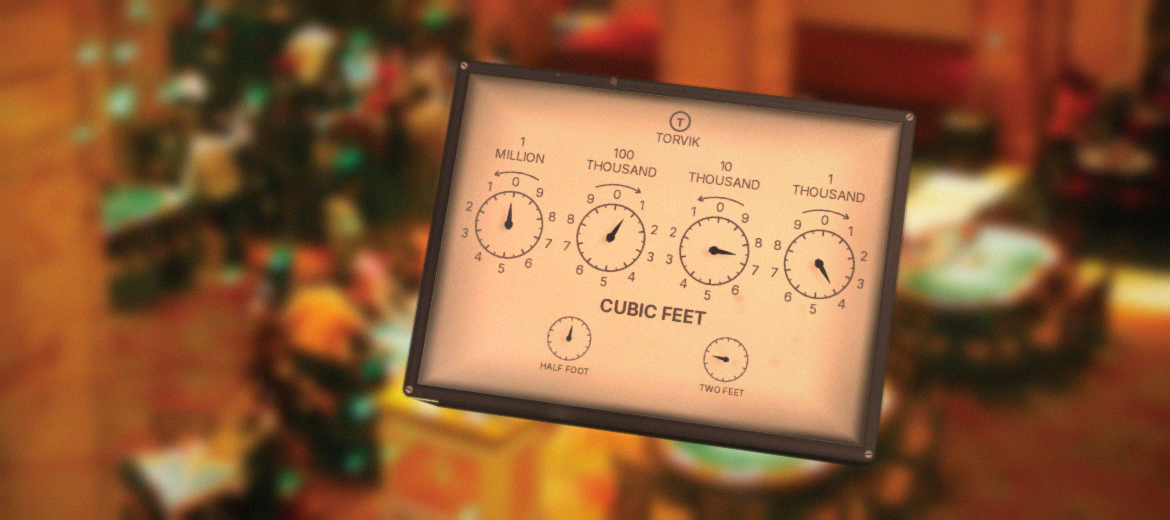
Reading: 7400 ft³
